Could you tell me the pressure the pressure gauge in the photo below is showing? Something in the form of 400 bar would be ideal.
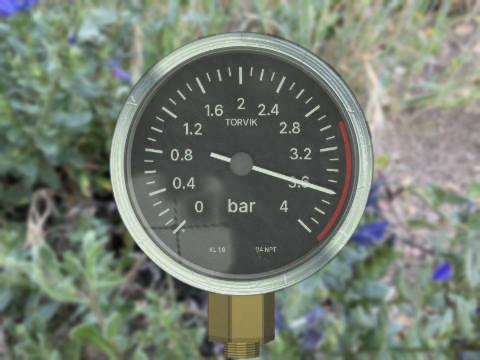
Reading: 3.6 bar
